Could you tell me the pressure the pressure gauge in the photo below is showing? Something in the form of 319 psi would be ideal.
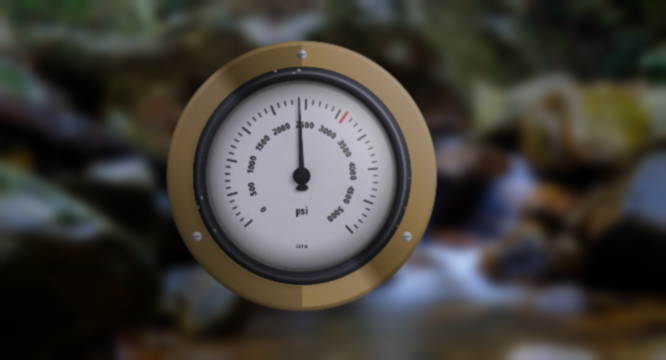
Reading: 2400 psi
